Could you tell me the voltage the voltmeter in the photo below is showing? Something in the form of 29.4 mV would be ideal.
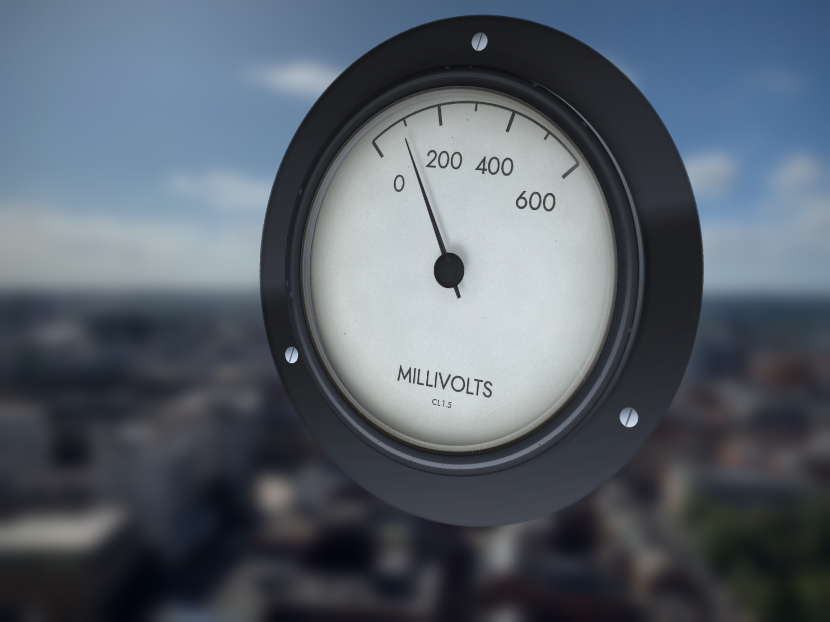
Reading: 100 mV
